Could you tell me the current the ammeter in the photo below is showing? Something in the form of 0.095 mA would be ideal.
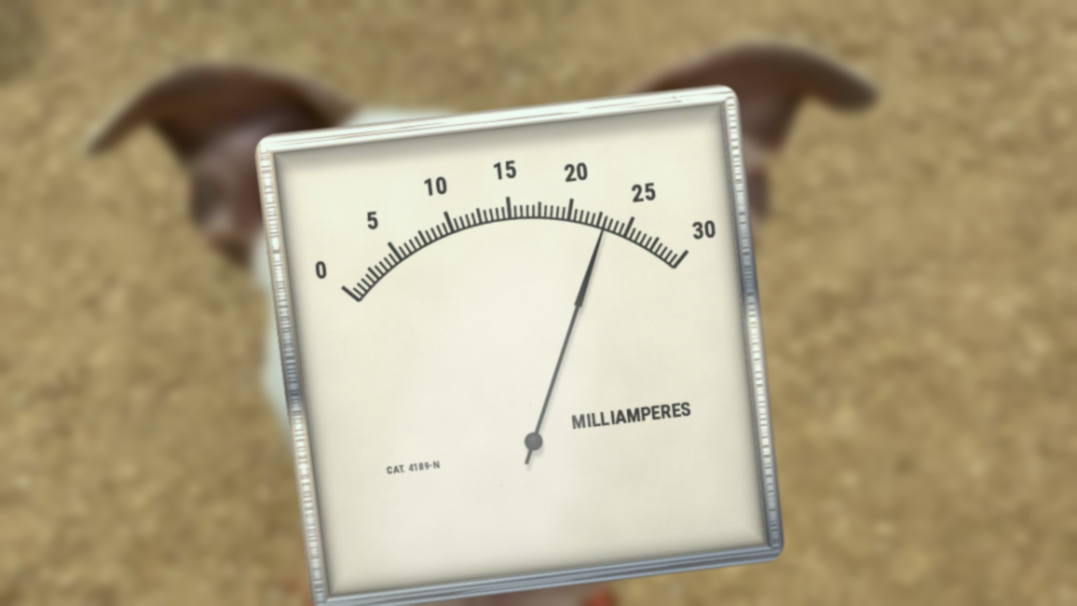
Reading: 23 mA
